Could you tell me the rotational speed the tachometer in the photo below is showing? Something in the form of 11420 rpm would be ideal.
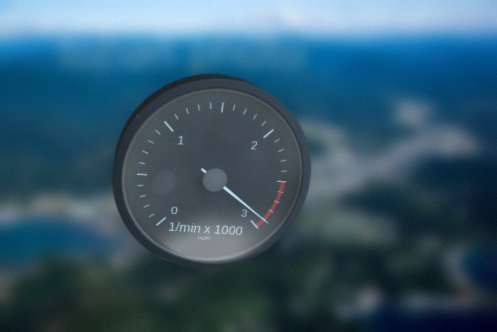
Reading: 2900 rpm
